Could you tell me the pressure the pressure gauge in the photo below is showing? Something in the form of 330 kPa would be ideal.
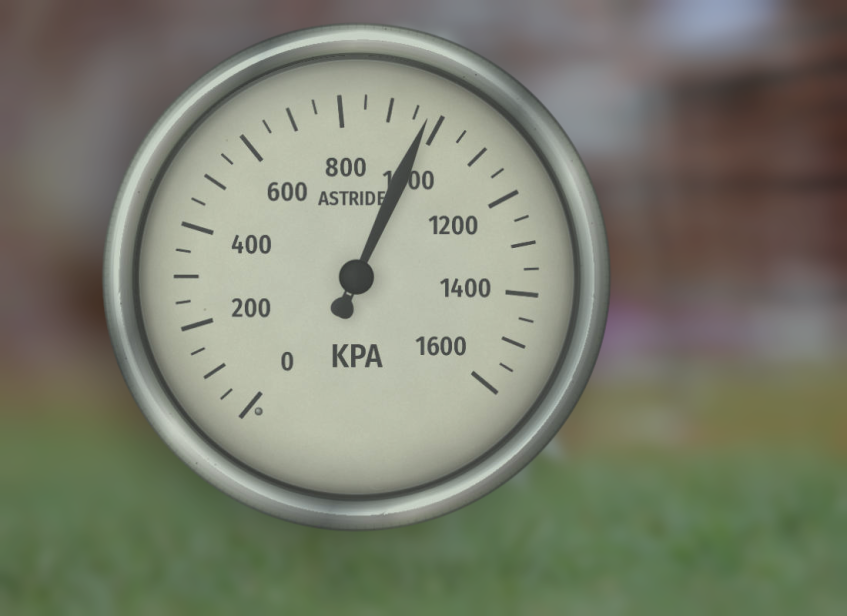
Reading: 975 kPa
